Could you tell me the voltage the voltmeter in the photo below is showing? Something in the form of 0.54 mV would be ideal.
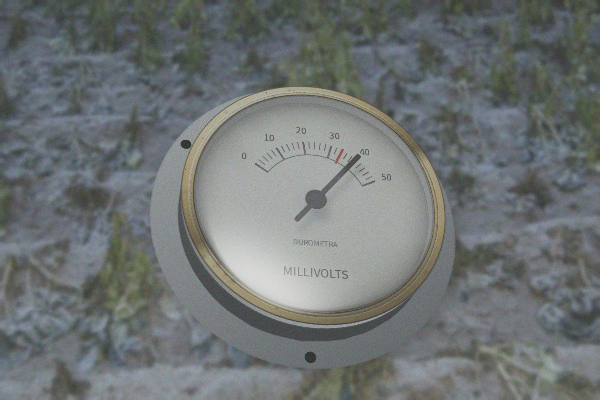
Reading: 40 mV
